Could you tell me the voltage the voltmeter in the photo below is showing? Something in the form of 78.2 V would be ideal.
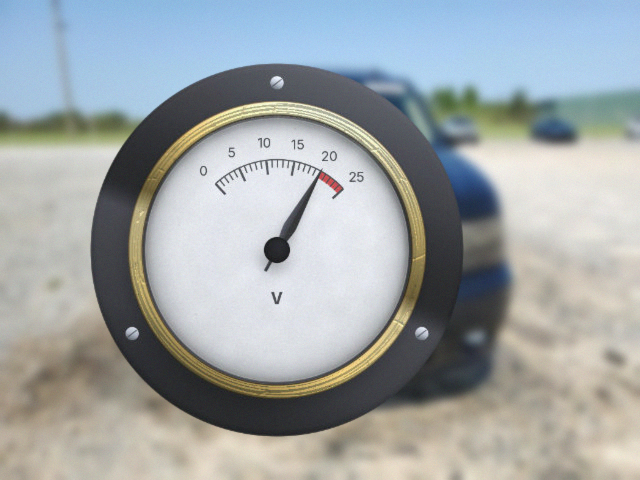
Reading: 20 V
